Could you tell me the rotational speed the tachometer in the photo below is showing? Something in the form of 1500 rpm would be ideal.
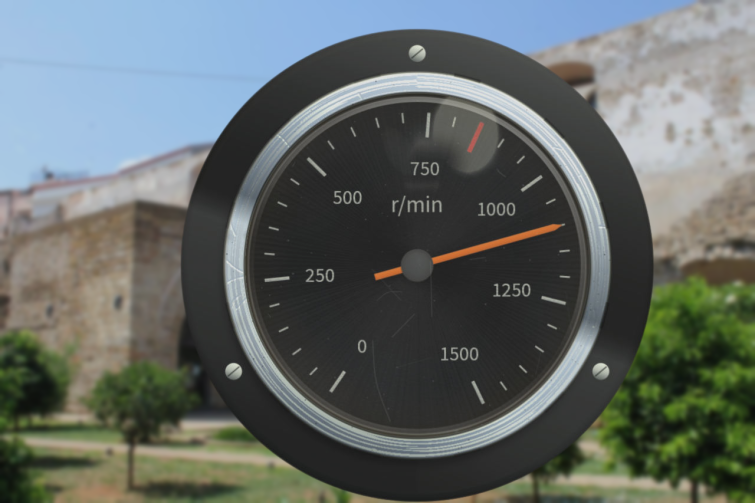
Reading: 1100 rpm
